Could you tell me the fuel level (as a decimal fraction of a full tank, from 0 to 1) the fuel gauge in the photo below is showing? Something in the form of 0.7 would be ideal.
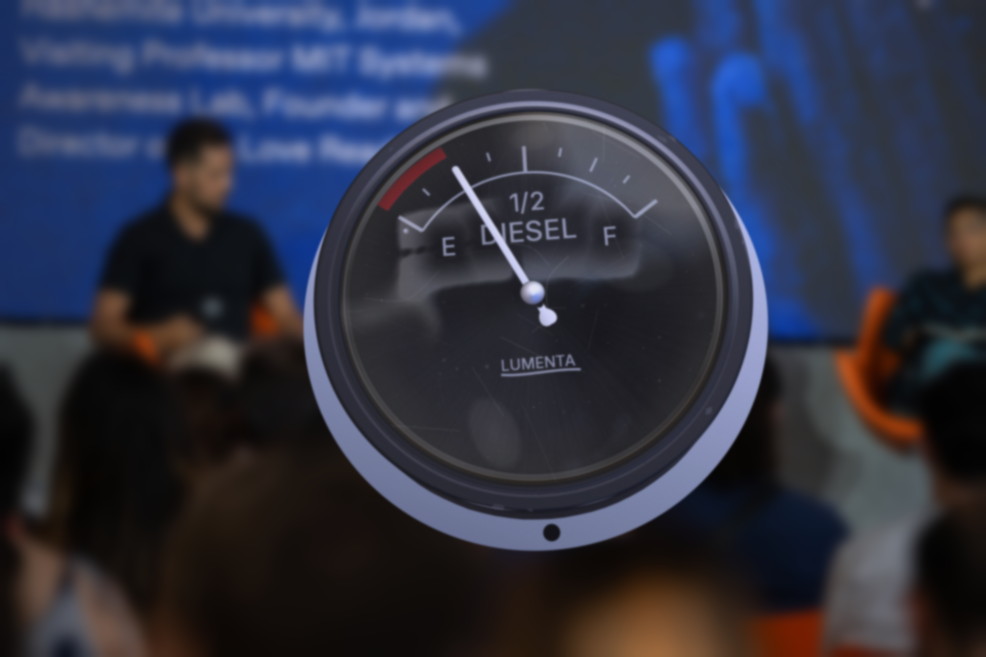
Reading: 0.25
